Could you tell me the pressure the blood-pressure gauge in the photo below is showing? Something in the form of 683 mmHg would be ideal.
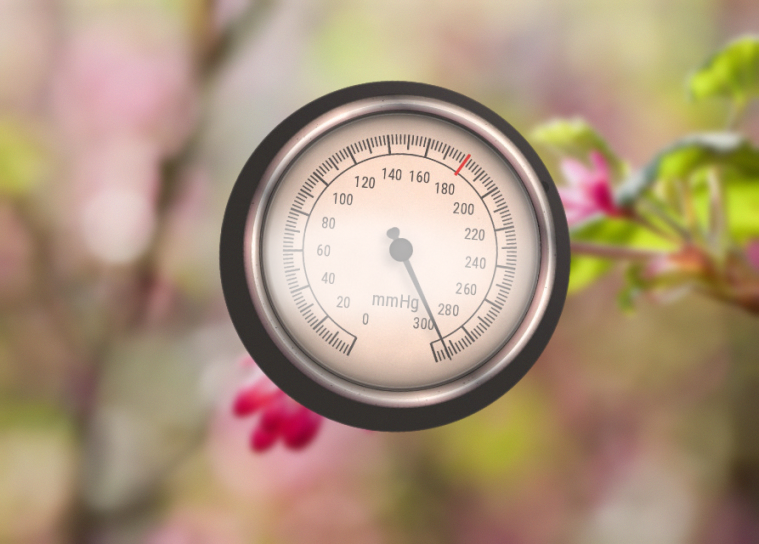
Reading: 294 mmHg
